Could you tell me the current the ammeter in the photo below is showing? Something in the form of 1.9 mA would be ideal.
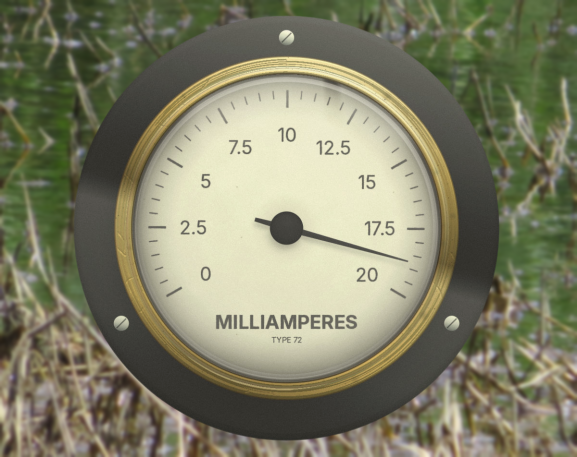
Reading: 18.75 mA
